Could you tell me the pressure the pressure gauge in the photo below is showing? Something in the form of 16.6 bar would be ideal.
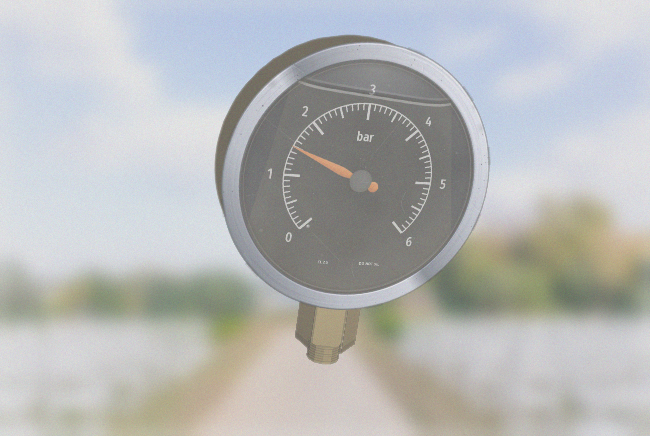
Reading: 1.5 bar
